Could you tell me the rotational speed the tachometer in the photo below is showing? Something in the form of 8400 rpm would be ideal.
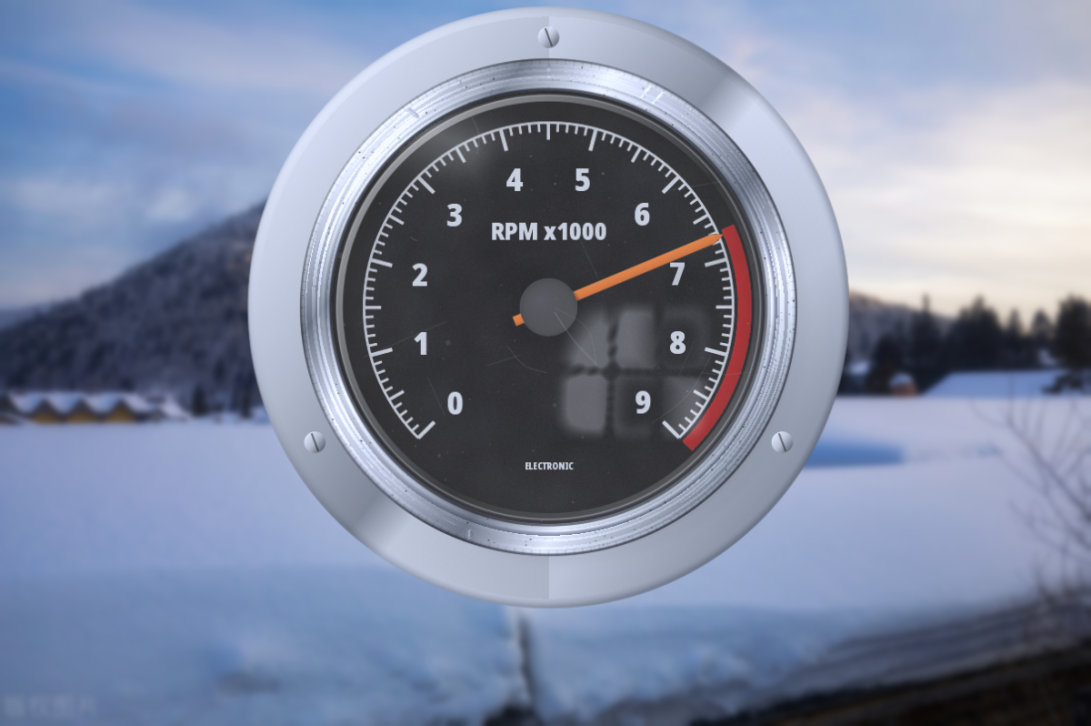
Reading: 6750 rpm
